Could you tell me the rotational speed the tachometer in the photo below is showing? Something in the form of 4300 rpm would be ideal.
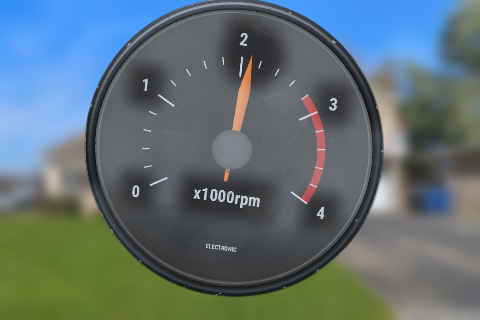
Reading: 2100 rpm
